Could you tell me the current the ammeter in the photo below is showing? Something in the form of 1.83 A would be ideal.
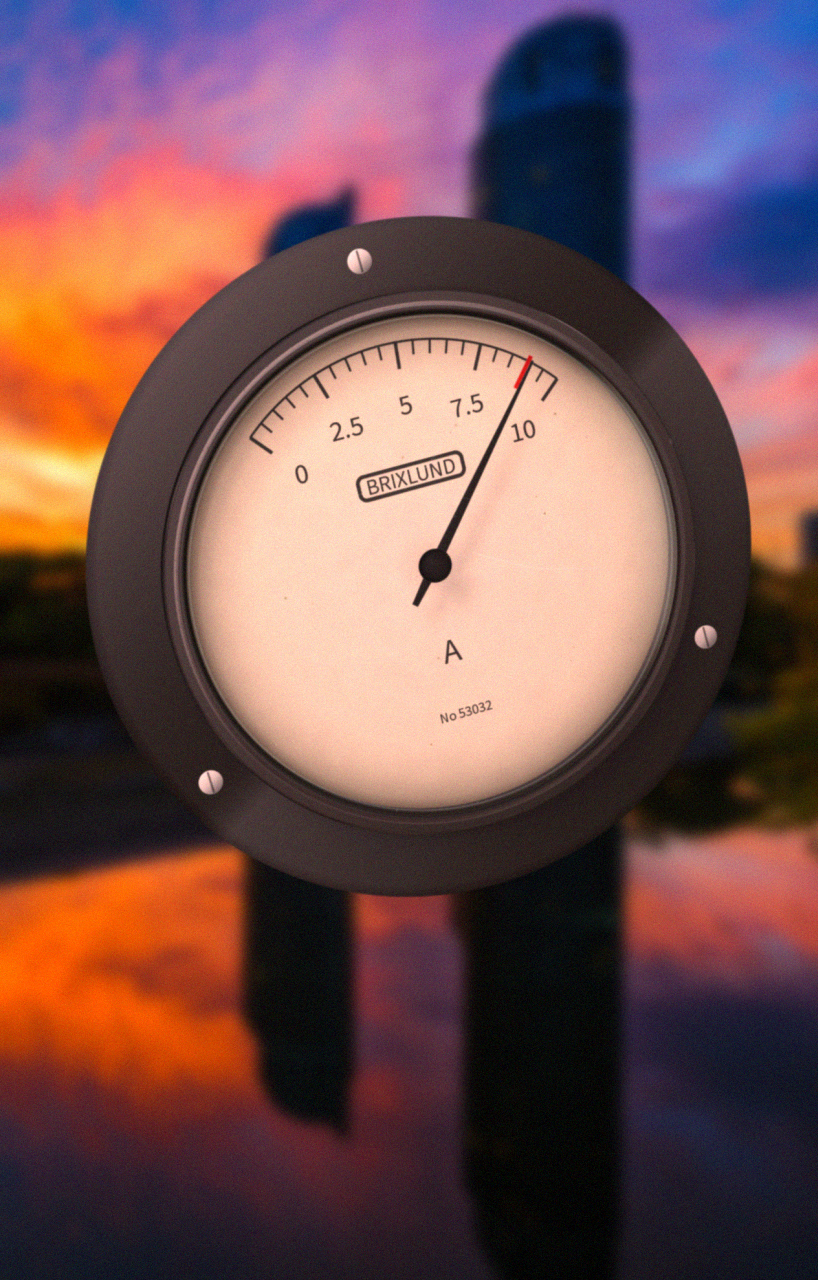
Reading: 9 A
